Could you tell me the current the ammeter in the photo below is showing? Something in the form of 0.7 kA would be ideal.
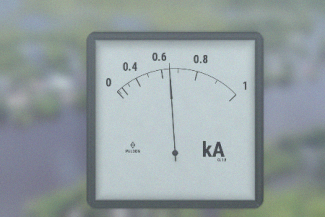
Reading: 0.65 kA
